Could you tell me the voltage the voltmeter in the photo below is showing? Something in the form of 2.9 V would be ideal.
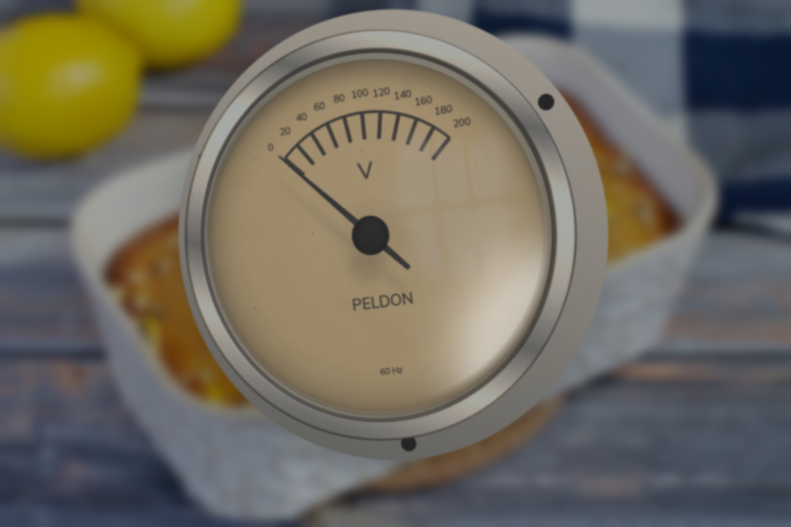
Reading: 0 V
